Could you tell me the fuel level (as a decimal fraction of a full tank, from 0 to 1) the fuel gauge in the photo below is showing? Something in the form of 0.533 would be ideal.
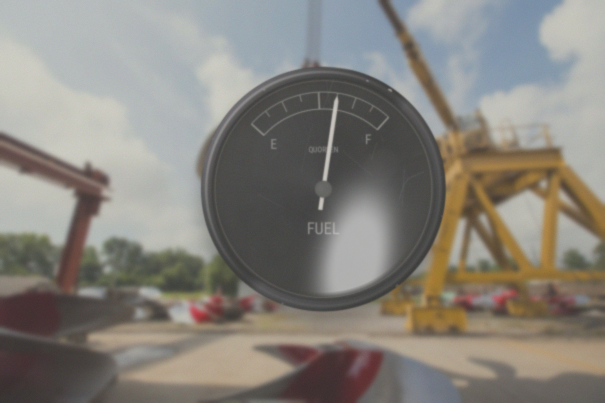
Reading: 0.625
